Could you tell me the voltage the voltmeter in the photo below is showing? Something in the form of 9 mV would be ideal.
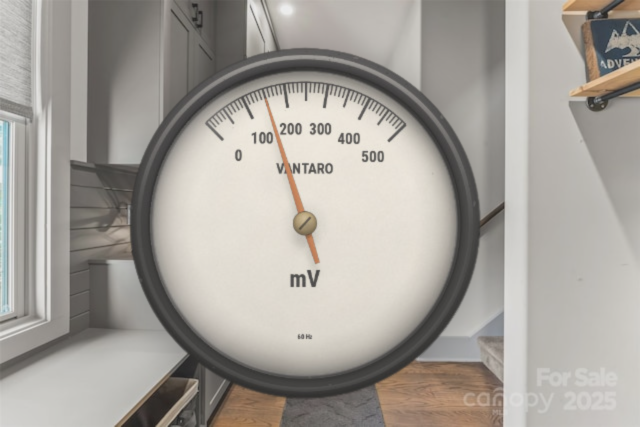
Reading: 150 mV
